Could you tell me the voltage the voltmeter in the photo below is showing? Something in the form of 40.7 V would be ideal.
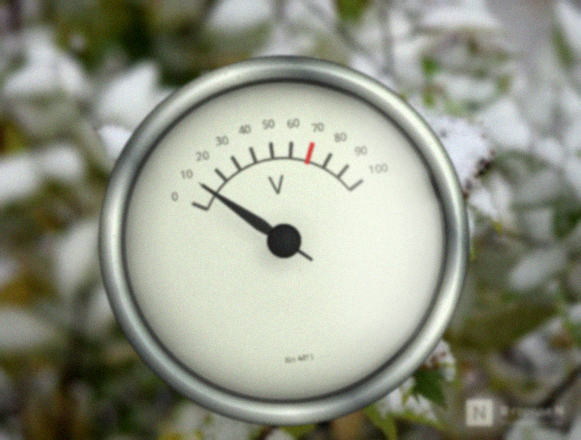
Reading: 10 V
